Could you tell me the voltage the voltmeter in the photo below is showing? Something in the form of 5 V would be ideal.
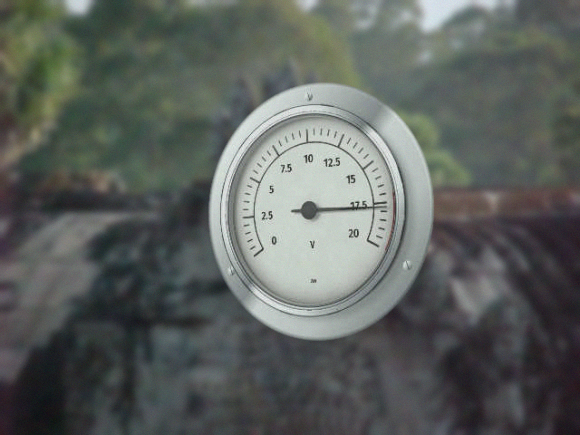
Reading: 17.75 V
